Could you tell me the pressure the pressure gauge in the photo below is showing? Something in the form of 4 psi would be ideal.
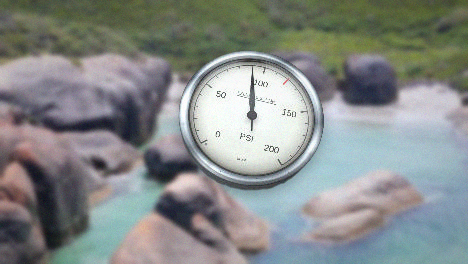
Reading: 90 psi
